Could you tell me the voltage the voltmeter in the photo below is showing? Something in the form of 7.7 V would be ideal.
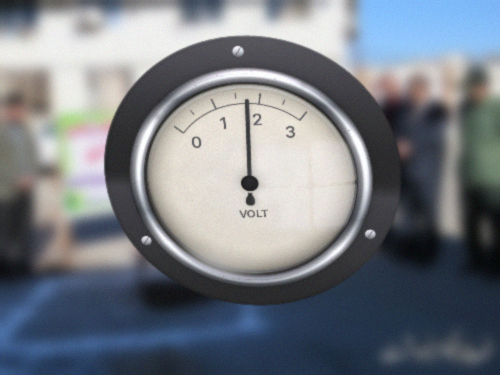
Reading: 1.75 V
